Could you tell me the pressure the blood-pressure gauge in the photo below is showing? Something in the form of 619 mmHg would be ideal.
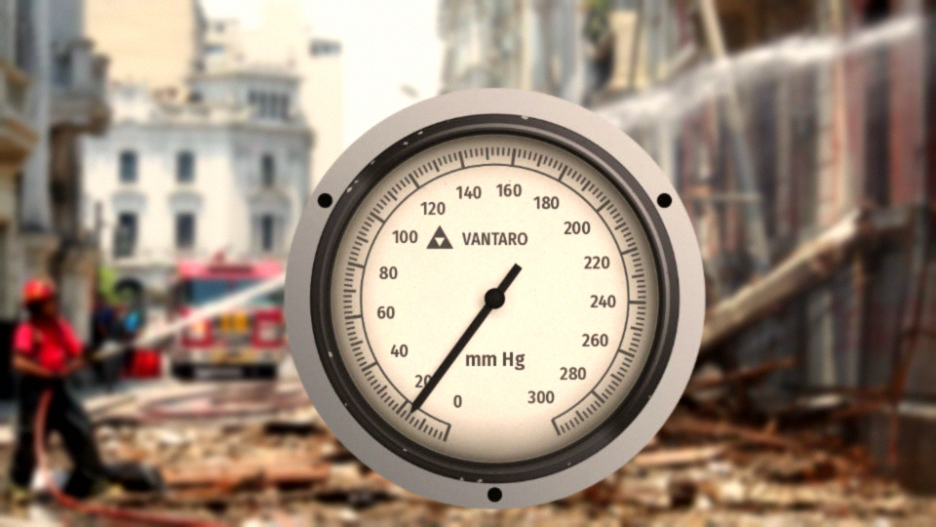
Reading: 16 mmHg
